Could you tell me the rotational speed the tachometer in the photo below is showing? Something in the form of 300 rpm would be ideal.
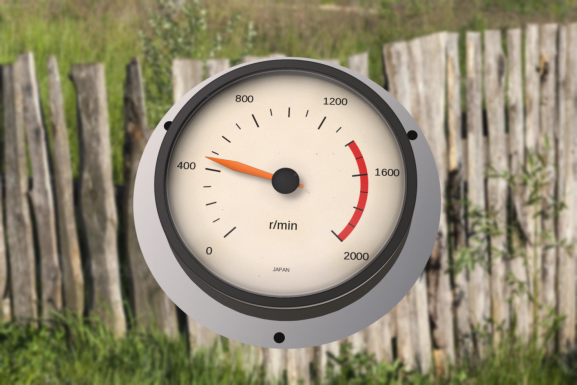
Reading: 450 rpm
